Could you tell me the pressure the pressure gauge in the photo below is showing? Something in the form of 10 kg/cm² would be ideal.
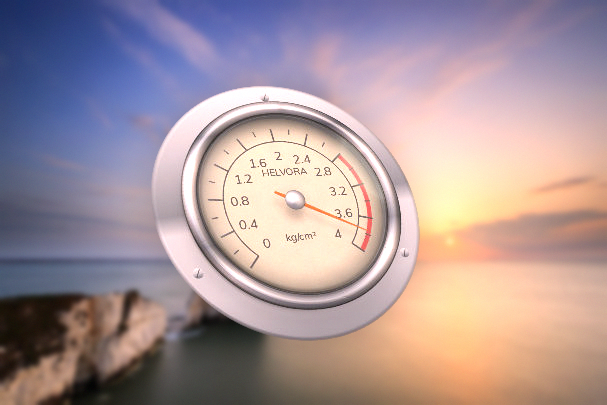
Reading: 3.8 kg/cm²
